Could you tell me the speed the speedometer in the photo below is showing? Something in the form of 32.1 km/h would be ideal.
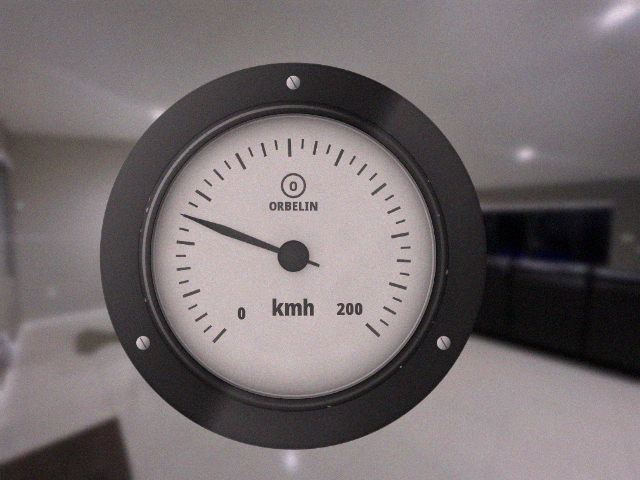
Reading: 50 km/h
